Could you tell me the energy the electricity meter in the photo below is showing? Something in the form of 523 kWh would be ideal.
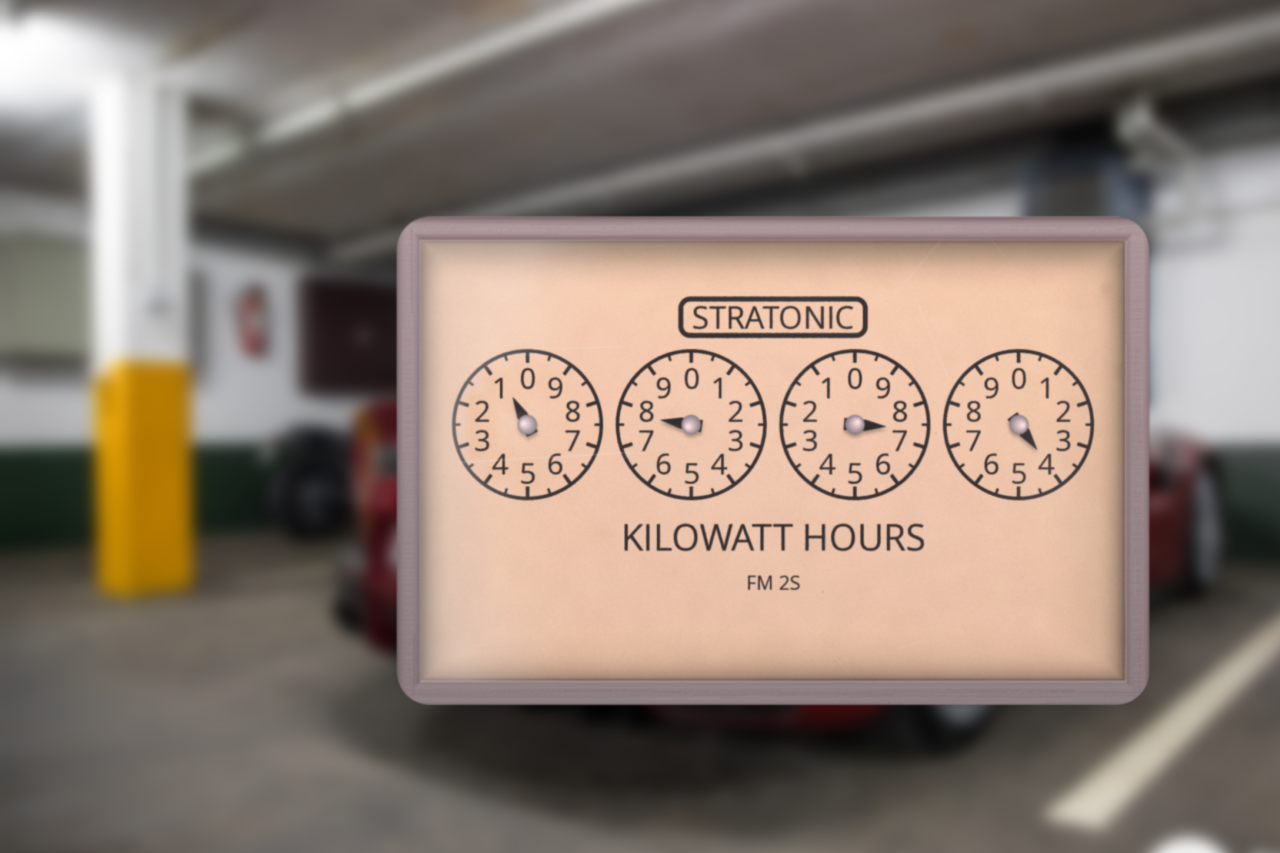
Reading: 774 kWh
